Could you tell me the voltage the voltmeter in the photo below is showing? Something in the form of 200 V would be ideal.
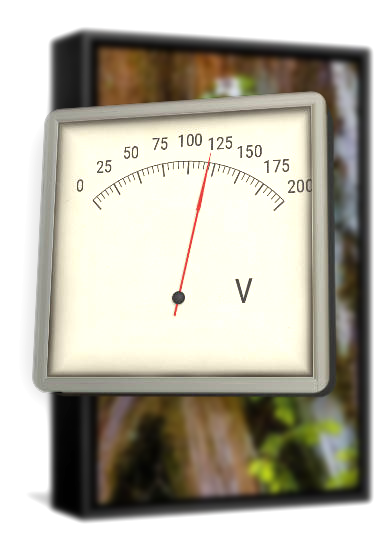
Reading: 120 V
